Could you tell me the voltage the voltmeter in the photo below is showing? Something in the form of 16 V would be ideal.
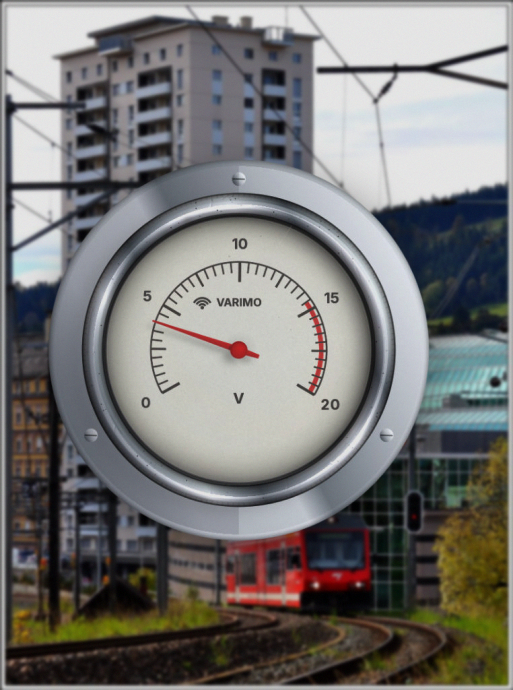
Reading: 4 V
